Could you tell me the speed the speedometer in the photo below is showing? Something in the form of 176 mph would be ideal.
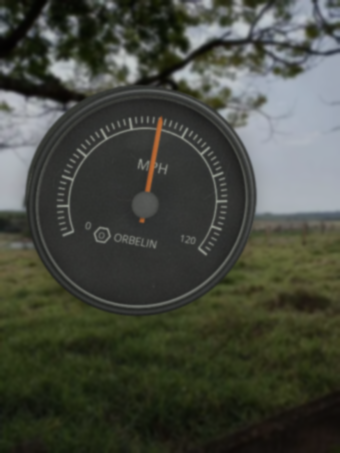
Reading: 60 mph
